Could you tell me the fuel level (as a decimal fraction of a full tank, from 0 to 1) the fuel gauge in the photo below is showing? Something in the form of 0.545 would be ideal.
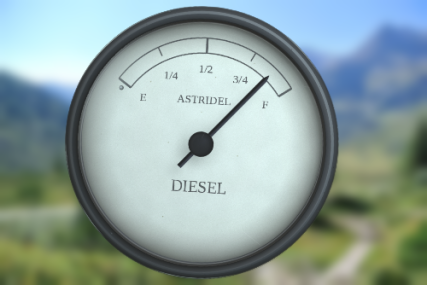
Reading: 0.875
